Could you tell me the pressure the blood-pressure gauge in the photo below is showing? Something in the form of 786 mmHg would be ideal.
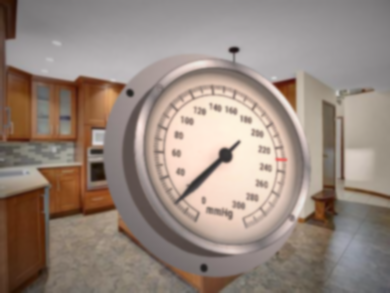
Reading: 20 mmHg
